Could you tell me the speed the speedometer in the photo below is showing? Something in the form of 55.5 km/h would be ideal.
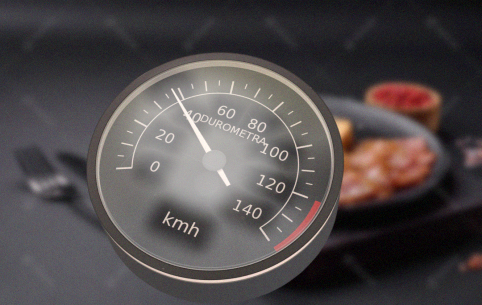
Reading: 37.5 km/h
